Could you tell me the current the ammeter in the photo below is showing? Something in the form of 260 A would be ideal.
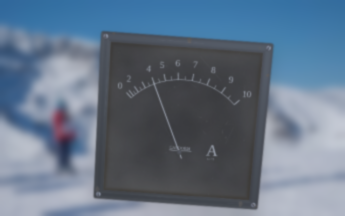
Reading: 4 A
